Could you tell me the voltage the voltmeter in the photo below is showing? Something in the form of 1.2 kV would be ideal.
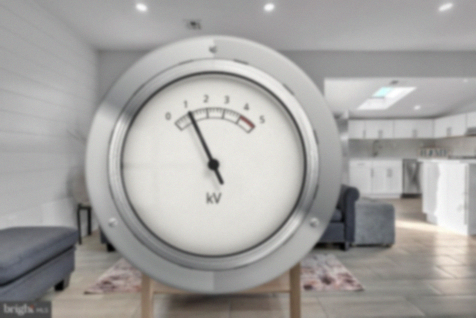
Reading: 1 kV
